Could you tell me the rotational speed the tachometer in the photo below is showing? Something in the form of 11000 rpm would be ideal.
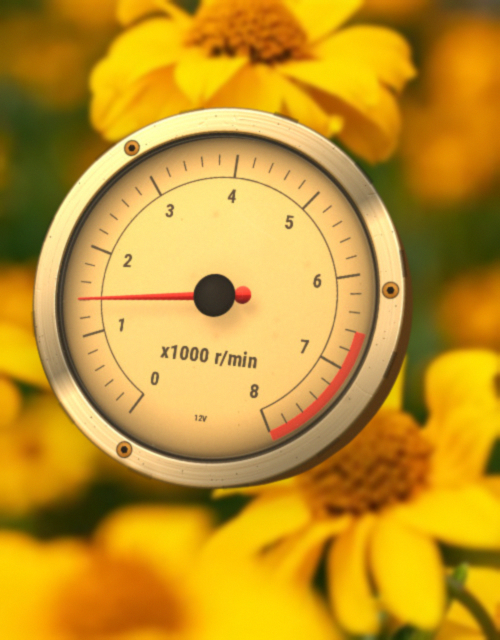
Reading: 1400 rpm
